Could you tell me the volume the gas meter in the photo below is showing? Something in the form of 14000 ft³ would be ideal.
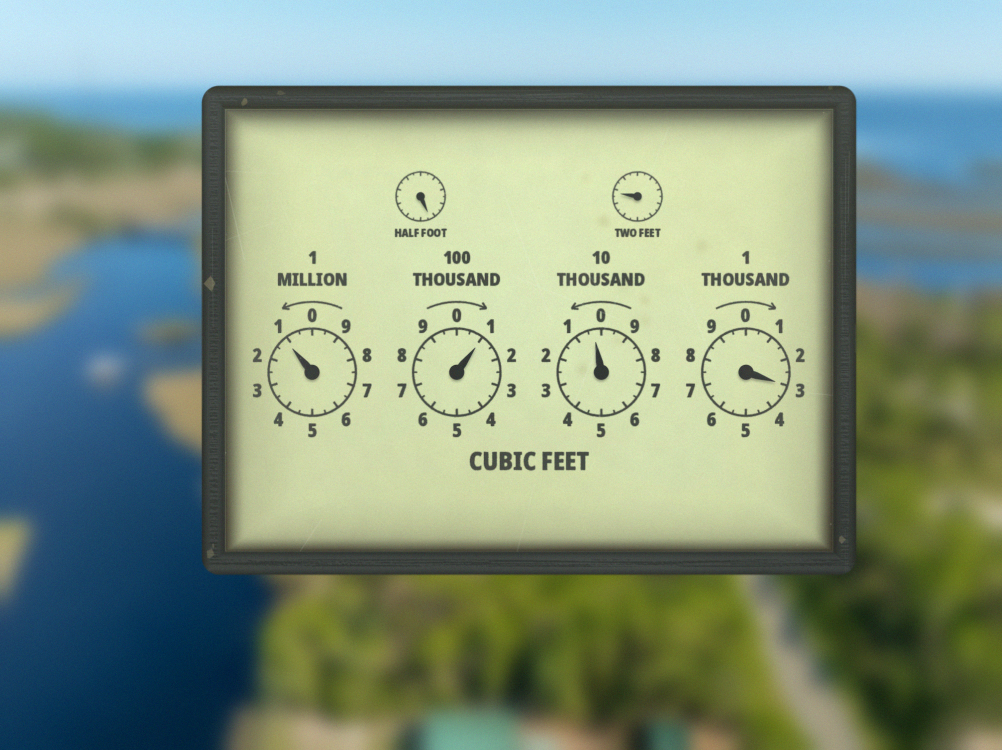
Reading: 110300 ft³
